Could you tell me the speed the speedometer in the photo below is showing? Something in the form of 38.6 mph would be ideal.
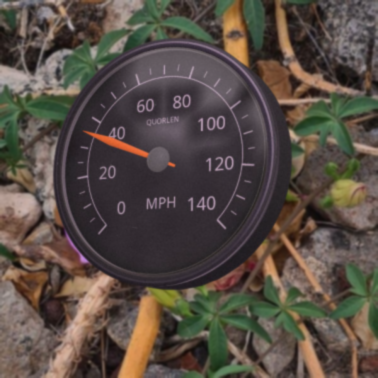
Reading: 35 mph
